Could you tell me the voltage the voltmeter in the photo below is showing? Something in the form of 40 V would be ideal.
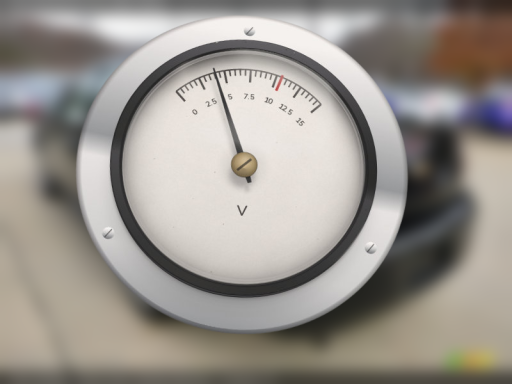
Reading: 4 V
